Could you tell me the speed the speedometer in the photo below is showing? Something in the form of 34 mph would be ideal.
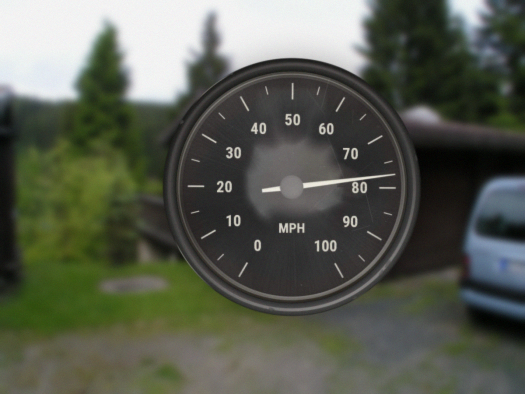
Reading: 77.5 mph
